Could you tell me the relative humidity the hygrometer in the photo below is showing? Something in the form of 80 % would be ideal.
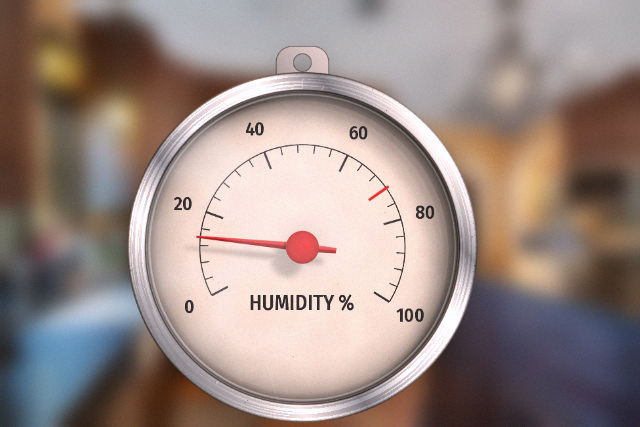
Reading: 14 %
